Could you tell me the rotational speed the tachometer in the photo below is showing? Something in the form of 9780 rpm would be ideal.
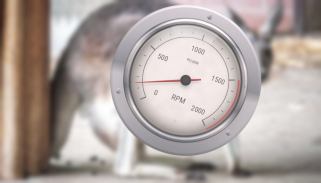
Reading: 150 rpm
